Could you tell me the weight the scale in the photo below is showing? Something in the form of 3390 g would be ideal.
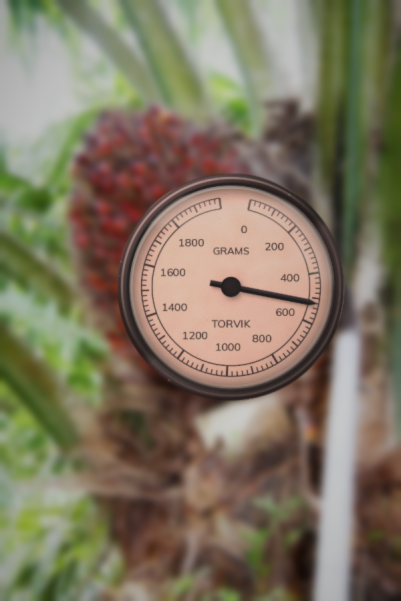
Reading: 520 g
